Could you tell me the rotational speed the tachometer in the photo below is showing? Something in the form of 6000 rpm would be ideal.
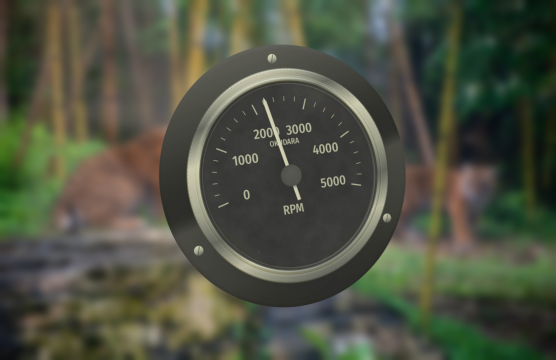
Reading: 2200 rpm
